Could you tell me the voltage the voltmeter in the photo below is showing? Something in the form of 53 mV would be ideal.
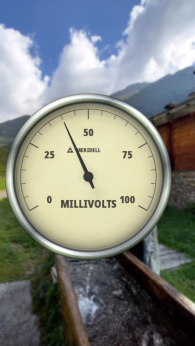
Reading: 40 mV
